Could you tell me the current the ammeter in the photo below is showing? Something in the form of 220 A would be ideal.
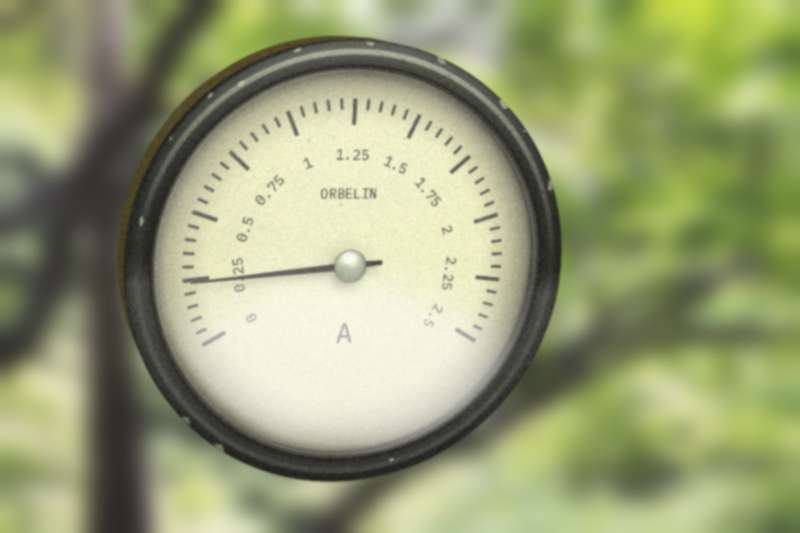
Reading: 0.25 A
